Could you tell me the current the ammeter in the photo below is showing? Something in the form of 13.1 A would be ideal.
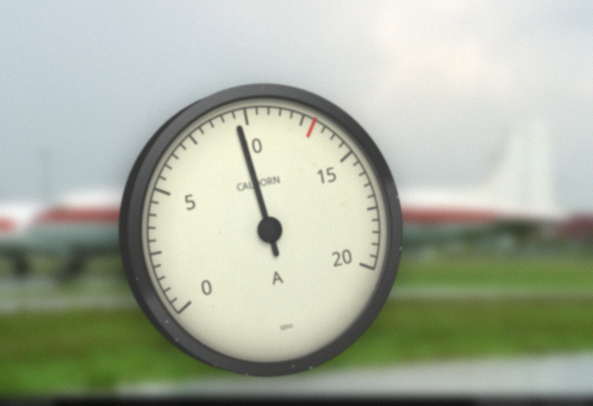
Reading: 9.5 A
